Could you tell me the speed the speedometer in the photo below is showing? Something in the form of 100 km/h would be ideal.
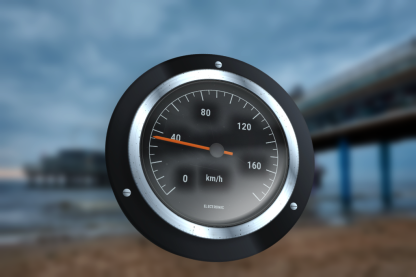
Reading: 35 km/h
